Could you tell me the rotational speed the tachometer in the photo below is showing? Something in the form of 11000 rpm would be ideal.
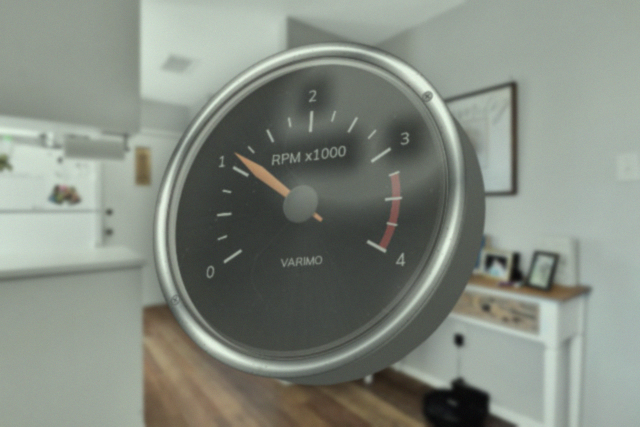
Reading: 1125 rpm
